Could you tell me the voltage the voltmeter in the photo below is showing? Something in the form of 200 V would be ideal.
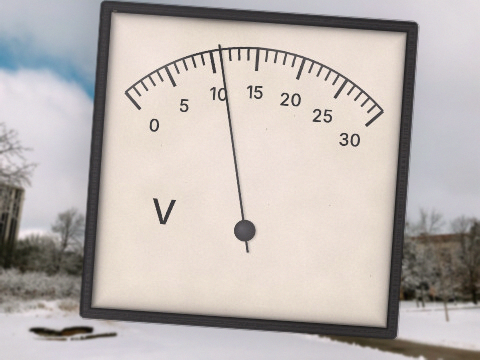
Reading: 11 V
